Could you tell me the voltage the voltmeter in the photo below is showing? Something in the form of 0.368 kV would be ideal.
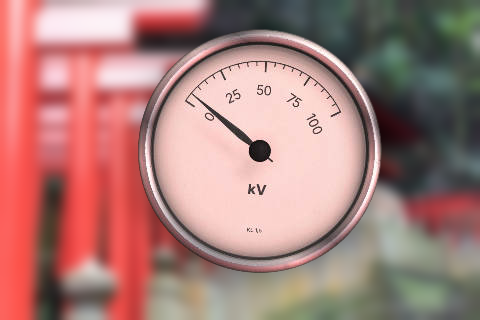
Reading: 5 kV
